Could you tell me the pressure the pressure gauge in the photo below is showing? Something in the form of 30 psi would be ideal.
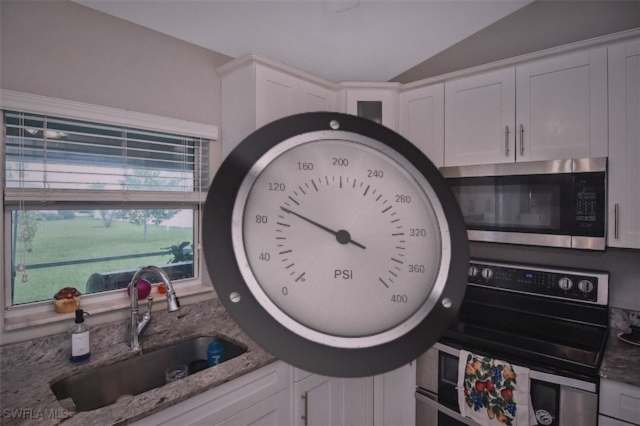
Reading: 100 psi
